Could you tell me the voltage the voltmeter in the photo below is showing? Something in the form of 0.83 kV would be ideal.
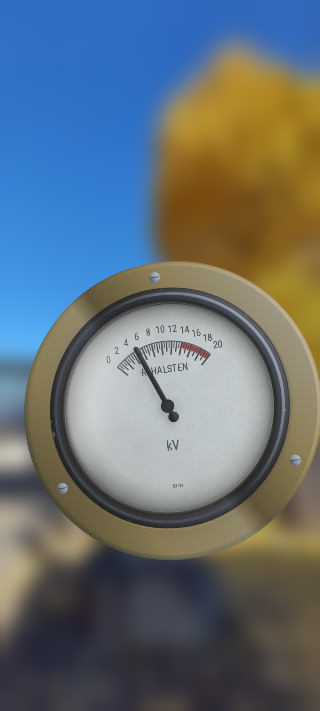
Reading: 5 kV
